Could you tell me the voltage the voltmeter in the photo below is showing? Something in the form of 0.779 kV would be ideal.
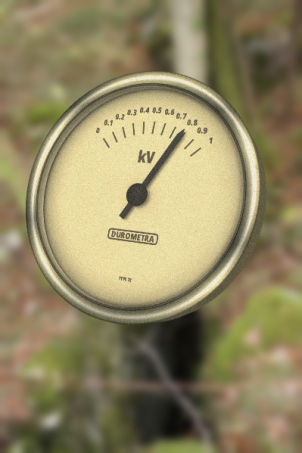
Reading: 0.8 kV
